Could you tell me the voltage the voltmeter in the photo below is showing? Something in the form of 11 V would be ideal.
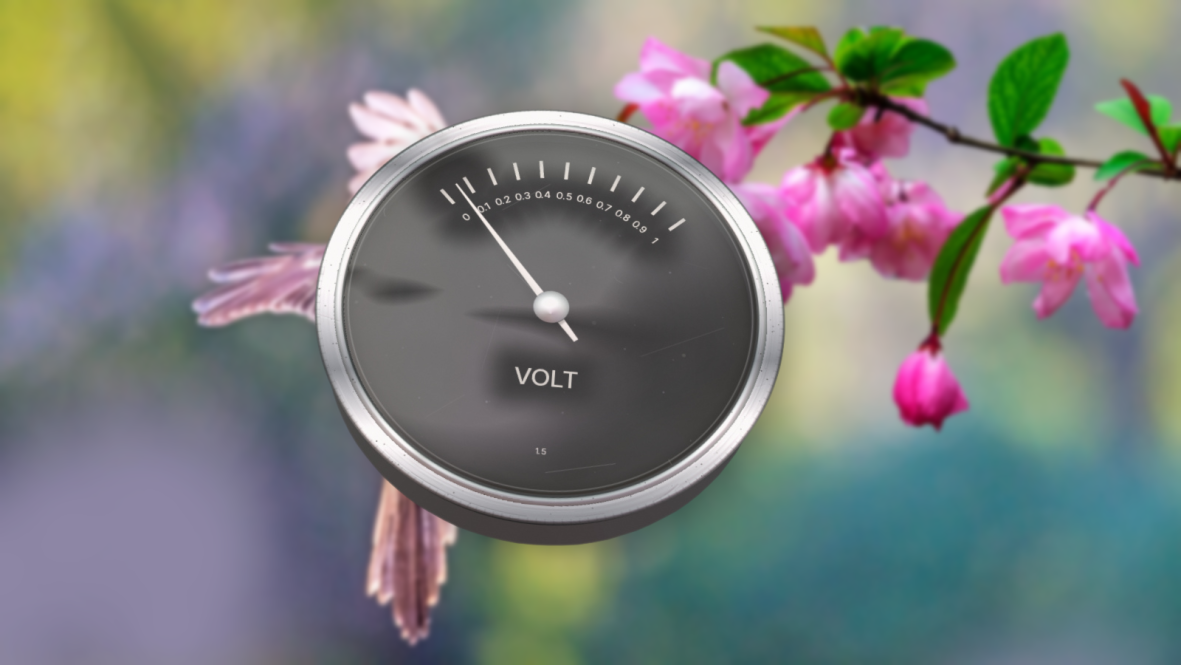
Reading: 0.05 V
